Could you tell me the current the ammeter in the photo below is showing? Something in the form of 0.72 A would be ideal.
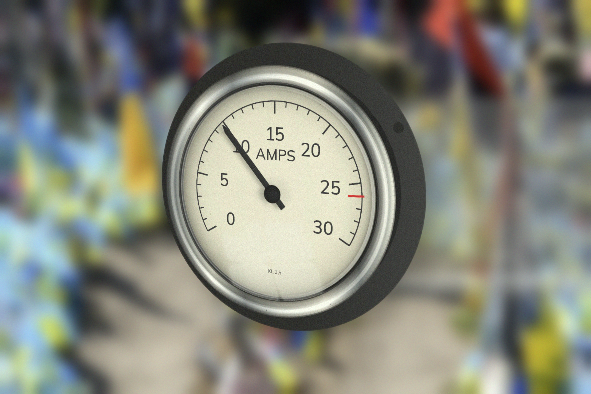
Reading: 10 A
